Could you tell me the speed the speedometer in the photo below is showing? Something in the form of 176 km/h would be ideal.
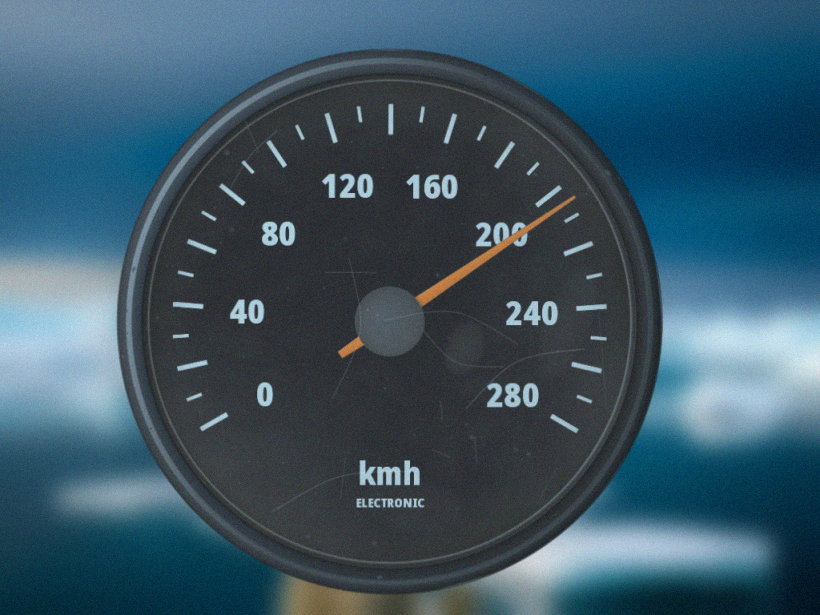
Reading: 205 km/h
